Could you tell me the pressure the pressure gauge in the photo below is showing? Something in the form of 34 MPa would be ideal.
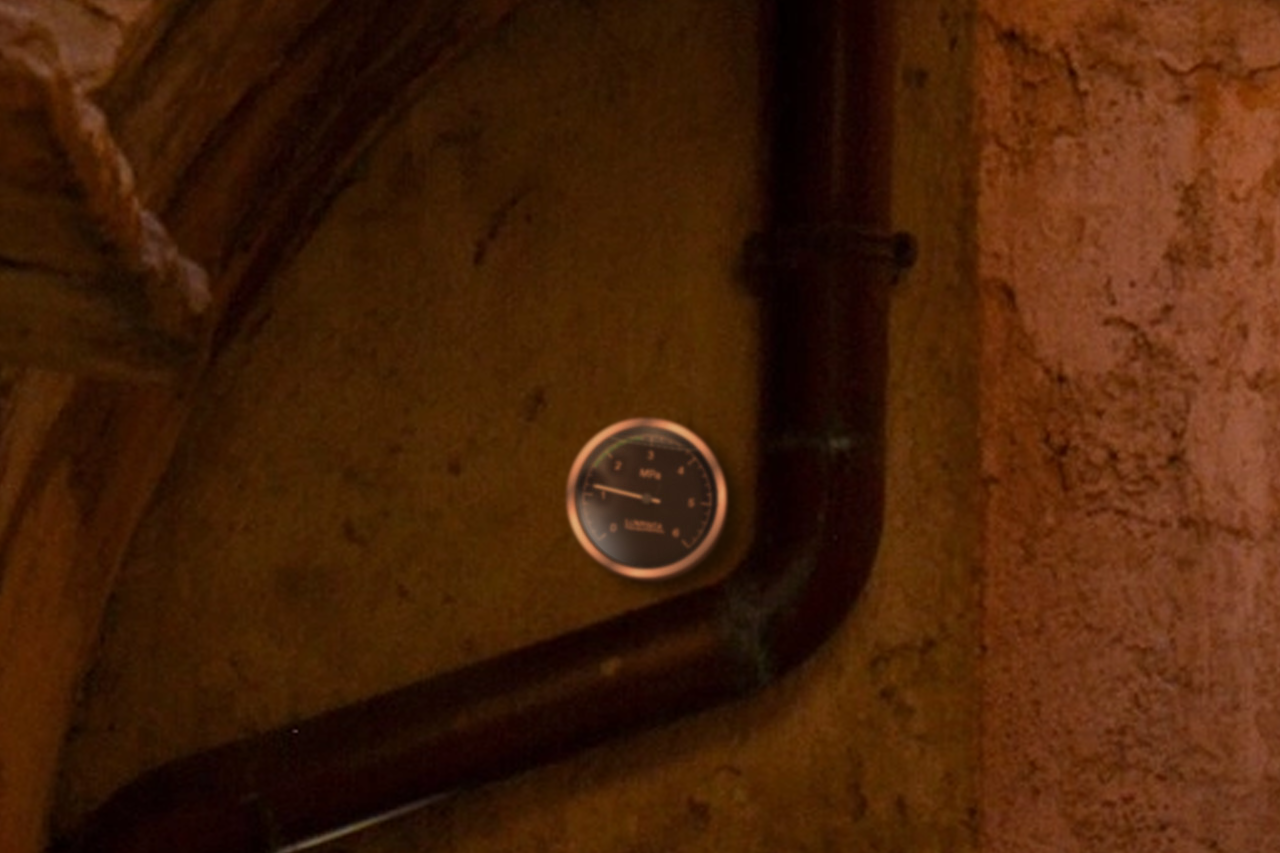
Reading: 1.2 MPa
